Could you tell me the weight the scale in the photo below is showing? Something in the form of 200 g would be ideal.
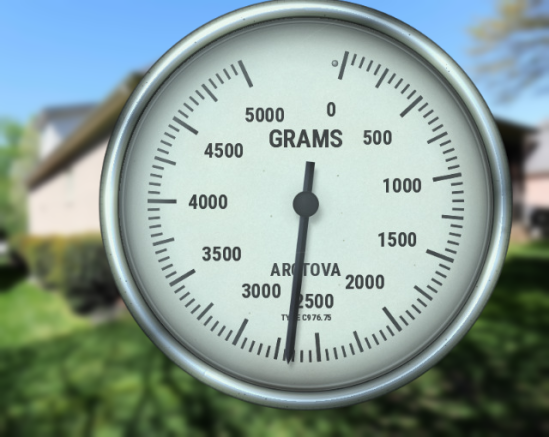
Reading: 2675 g
